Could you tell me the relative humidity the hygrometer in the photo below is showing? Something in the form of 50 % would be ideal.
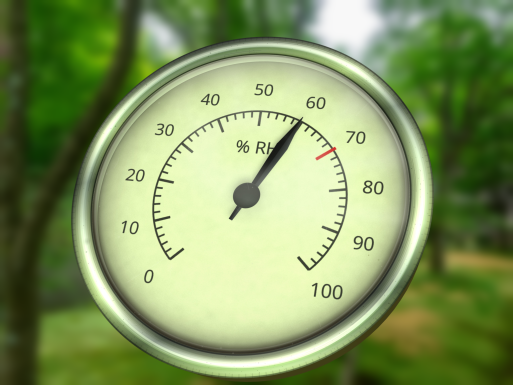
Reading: 60 %
